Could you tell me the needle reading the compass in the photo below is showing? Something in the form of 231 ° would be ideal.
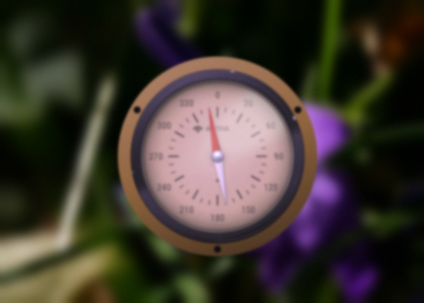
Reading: 350 °
